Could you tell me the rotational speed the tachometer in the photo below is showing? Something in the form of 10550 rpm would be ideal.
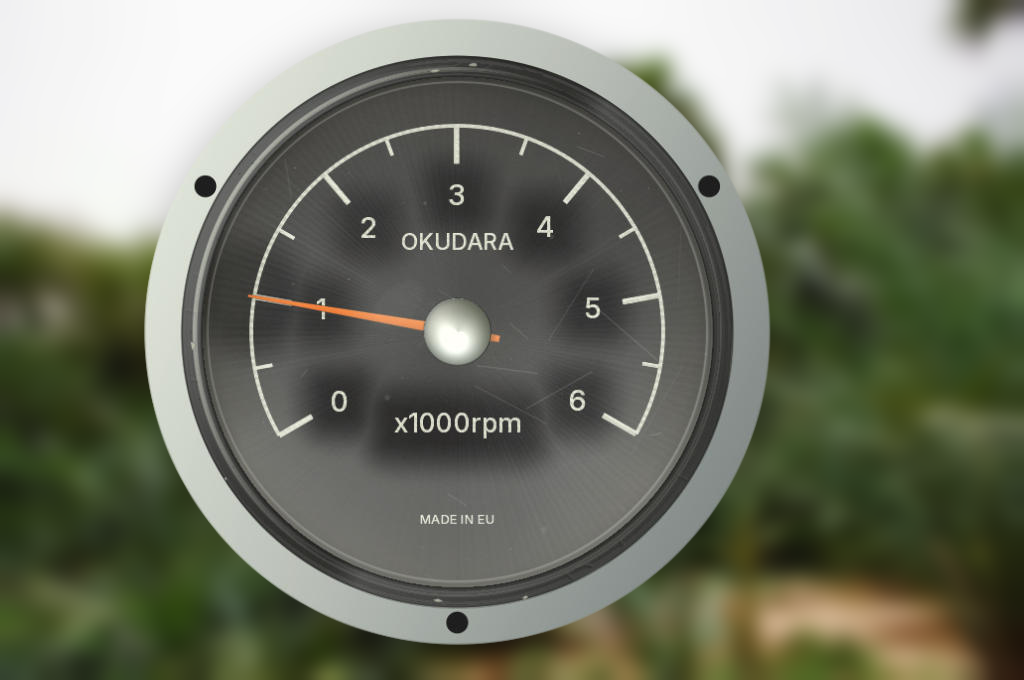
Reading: 1000 rpm
